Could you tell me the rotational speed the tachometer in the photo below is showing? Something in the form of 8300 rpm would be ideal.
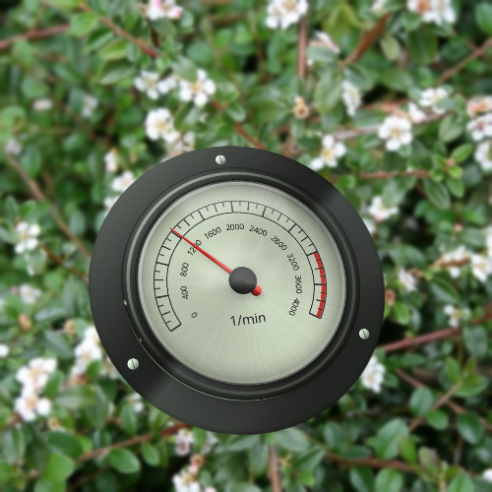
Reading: 1200 rpm
